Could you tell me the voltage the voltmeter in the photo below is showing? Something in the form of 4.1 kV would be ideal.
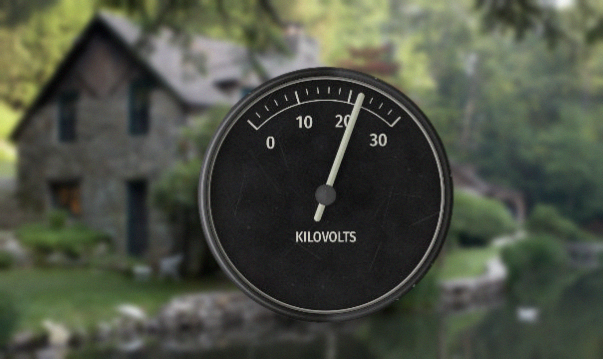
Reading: 22 kV
